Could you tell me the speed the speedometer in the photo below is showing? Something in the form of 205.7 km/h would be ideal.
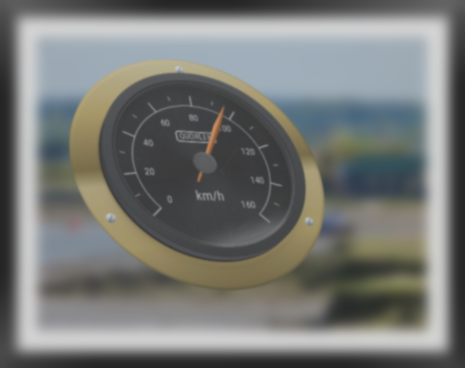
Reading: 95 km/h
